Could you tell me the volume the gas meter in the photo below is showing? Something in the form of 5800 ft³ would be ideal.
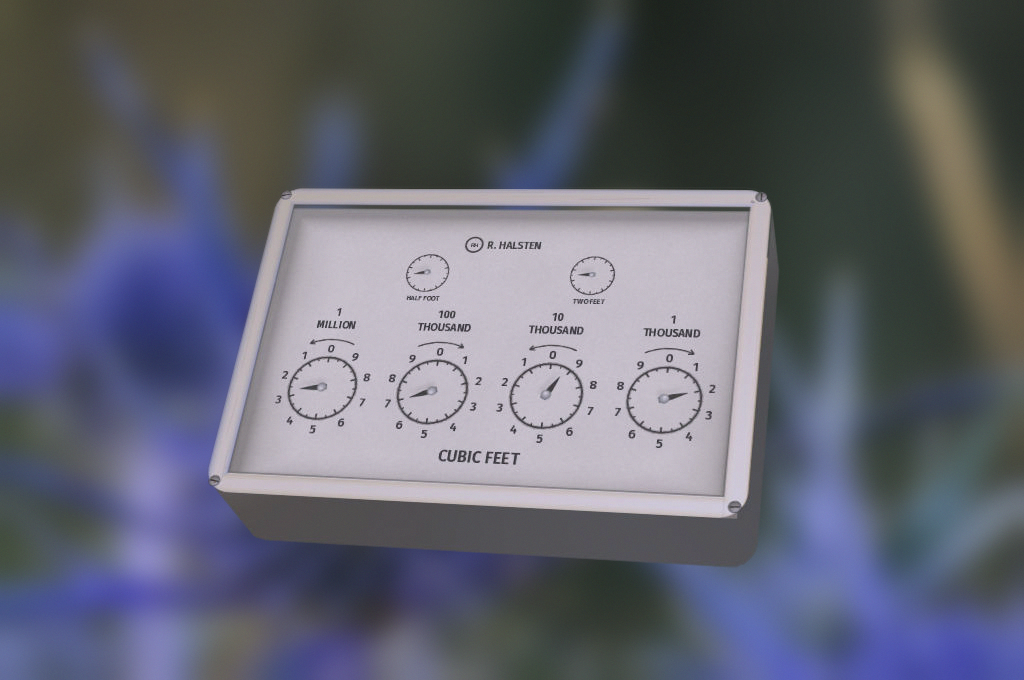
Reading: 269200 ft³
